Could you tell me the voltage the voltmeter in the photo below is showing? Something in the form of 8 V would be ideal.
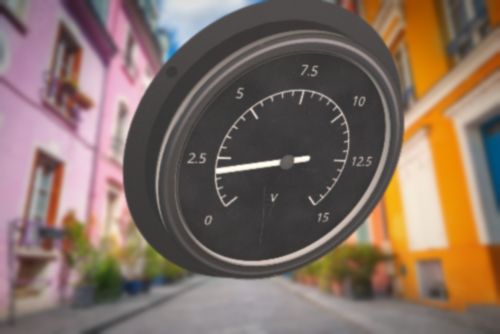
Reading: 2 V
